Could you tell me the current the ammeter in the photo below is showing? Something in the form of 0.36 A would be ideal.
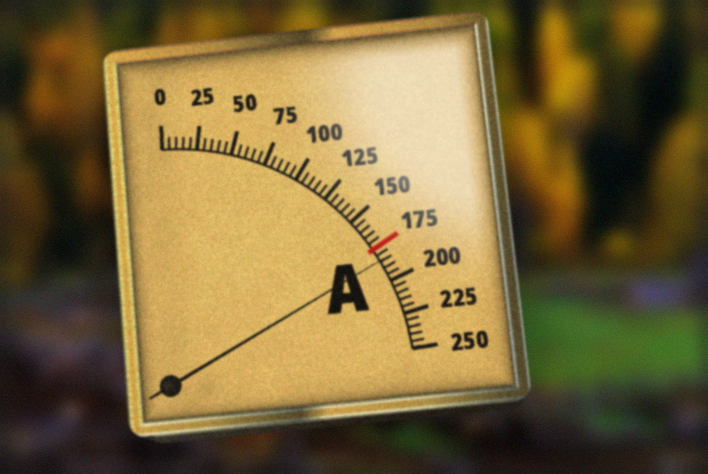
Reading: 185 A
